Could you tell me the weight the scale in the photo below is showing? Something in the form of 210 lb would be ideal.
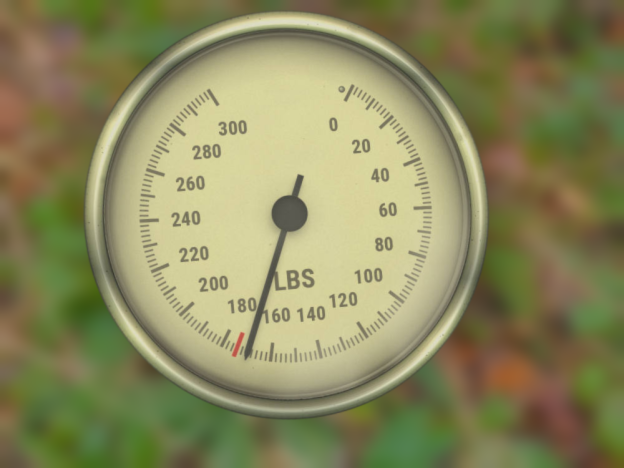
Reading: 170 lb
